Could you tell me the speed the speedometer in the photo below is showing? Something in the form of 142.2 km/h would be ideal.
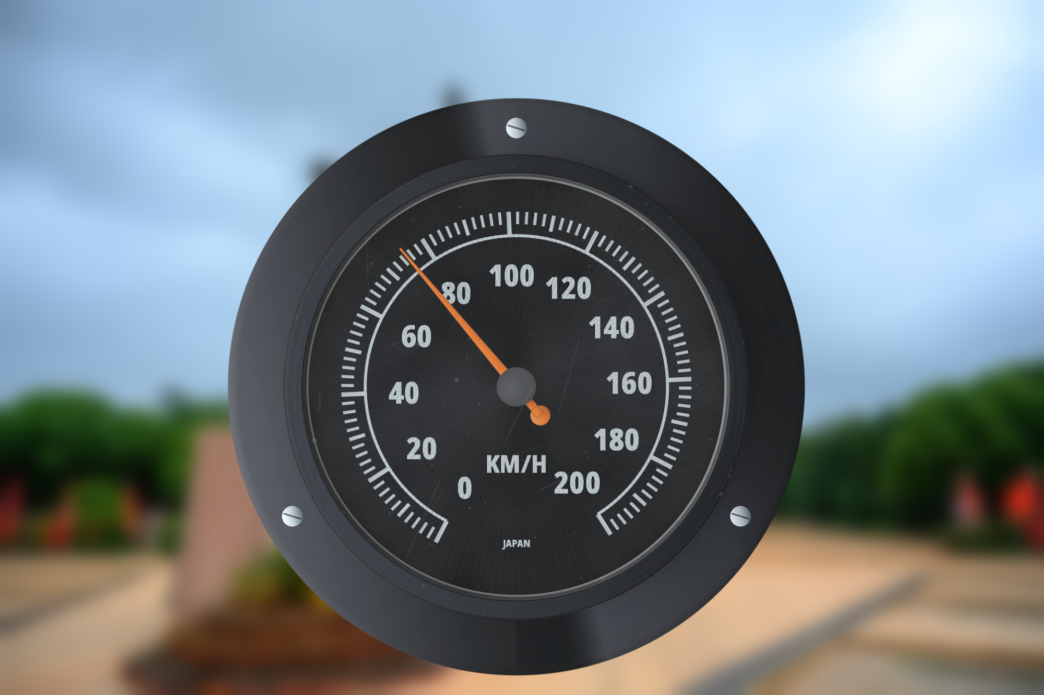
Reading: 75 km/h
